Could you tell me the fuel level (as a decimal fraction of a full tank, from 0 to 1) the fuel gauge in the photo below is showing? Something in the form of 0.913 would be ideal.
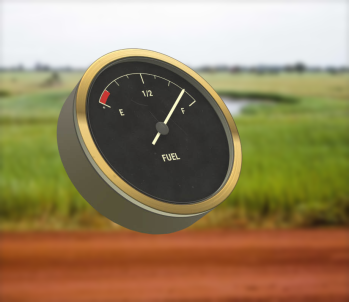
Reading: 0.875
